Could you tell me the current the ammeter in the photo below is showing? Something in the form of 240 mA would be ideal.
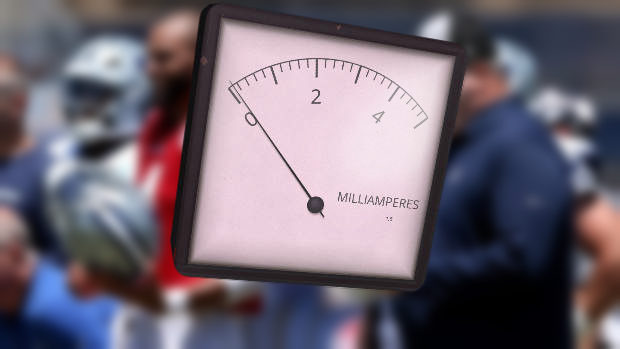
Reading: 0.1 mA
